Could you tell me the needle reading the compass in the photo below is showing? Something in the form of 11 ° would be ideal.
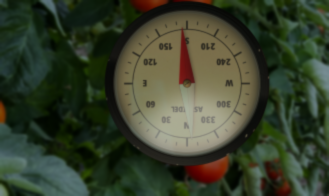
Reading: 175 °
